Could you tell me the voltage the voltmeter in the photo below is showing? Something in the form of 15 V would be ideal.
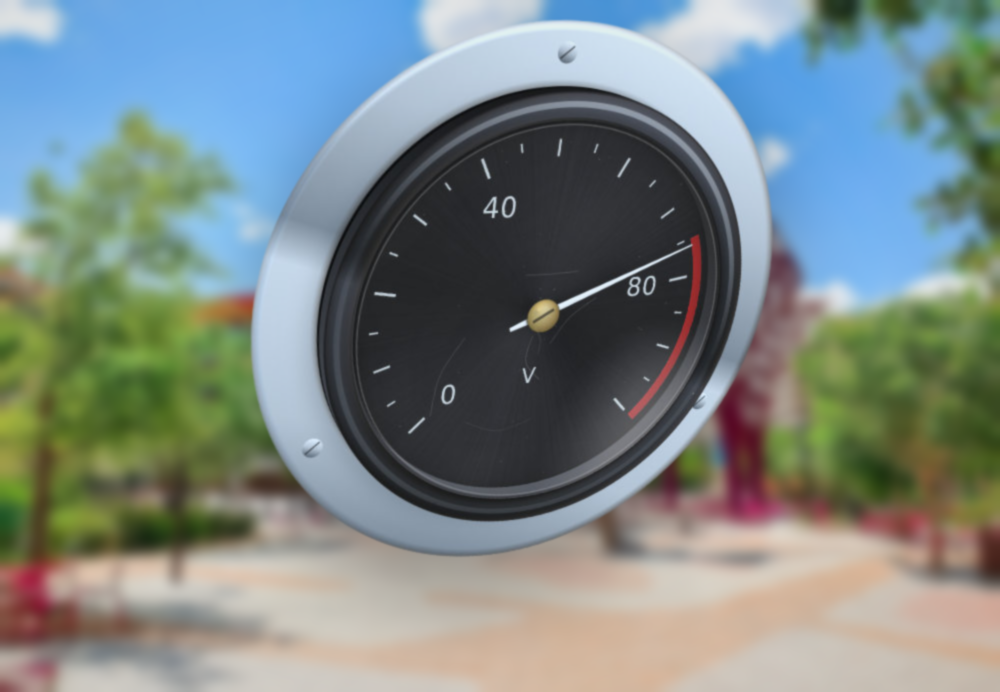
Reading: 75 V
